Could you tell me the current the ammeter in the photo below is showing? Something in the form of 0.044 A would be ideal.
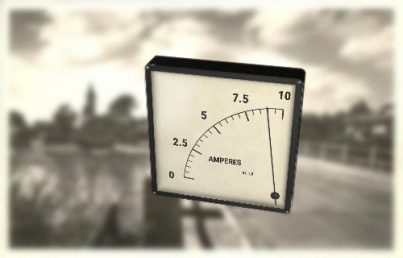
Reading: 9 A
